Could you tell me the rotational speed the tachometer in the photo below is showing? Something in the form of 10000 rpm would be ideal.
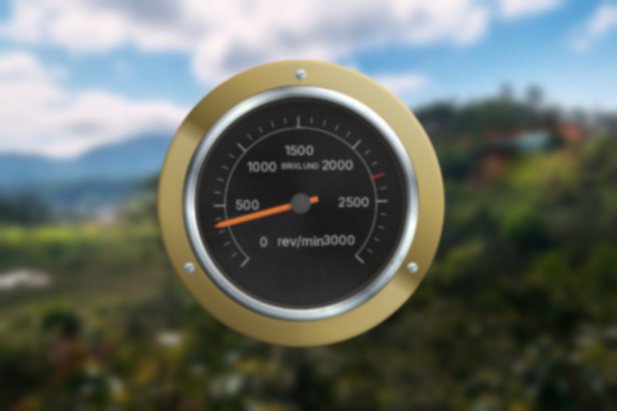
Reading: 350 rpm
